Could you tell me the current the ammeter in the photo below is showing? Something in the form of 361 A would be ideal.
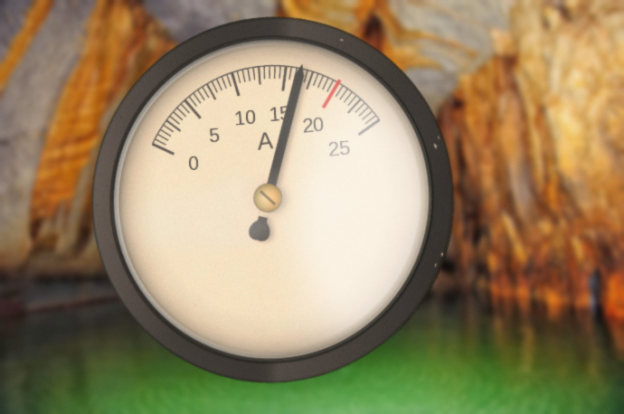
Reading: 16.5 A
